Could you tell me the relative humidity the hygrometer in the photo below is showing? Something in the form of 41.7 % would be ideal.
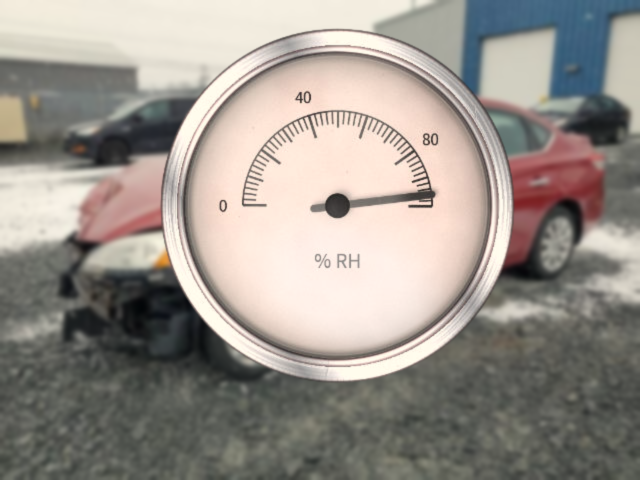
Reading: 96 %
